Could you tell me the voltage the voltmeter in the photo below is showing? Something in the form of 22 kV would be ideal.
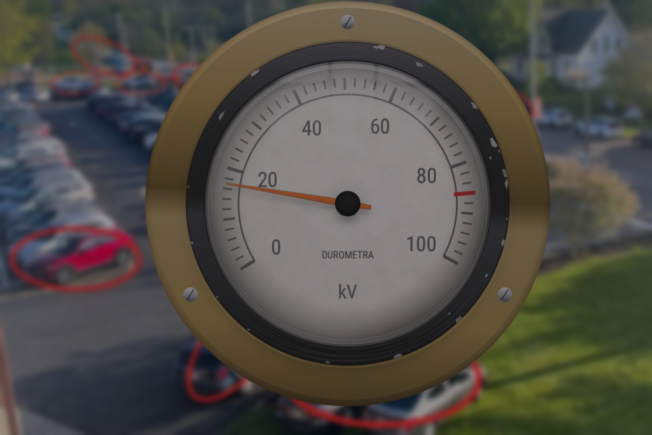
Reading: 17 kV
